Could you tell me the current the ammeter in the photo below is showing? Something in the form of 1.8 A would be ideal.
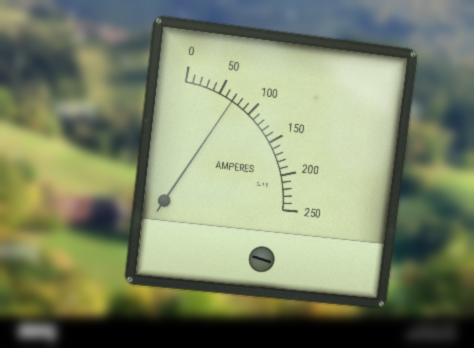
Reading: 70 A
